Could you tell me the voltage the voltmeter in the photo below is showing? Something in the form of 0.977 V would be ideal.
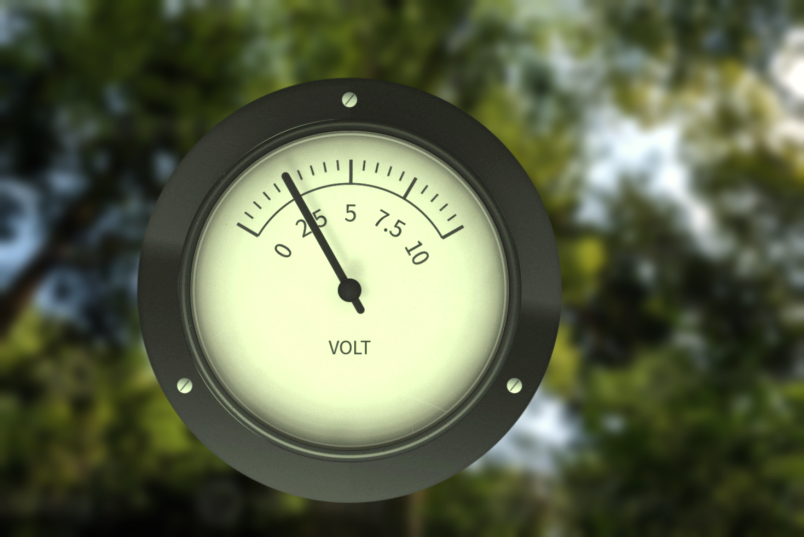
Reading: 2.5 V
